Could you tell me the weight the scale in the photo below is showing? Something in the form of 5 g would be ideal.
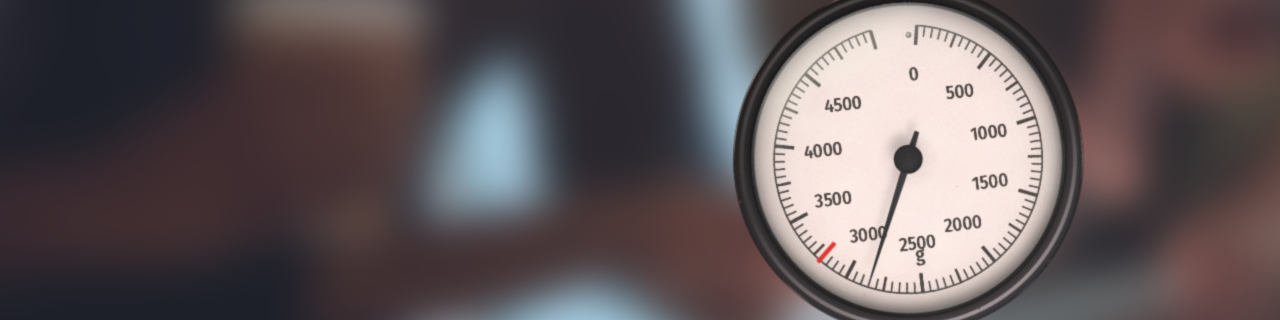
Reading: 2850 g
